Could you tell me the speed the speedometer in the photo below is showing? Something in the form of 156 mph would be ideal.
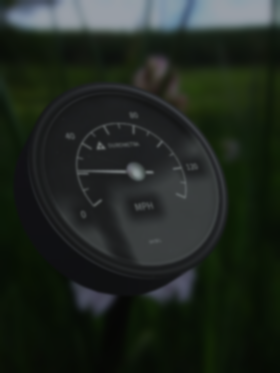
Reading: 20 mph
